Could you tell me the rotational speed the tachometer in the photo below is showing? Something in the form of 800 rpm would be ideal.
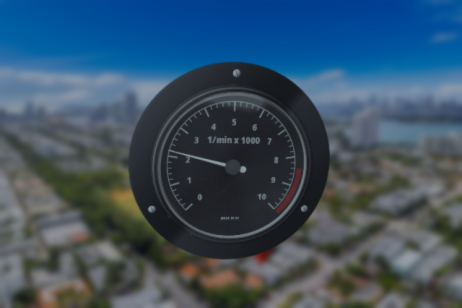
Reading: 2200 rpm
